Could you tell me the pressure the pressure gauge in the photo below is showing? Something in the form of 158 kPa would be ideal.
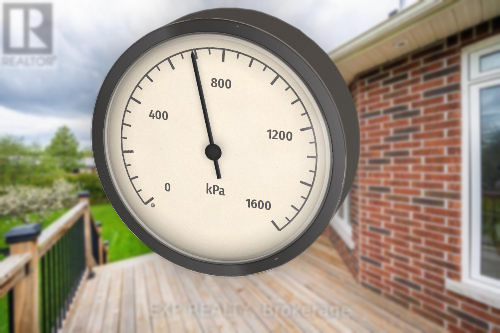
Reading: 700 kPa
